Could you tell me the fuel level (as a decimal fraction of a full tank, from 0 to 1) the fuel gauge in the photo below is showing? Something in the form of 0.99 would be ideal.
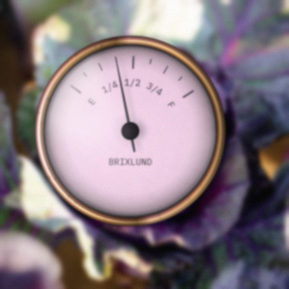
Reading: 0.375
